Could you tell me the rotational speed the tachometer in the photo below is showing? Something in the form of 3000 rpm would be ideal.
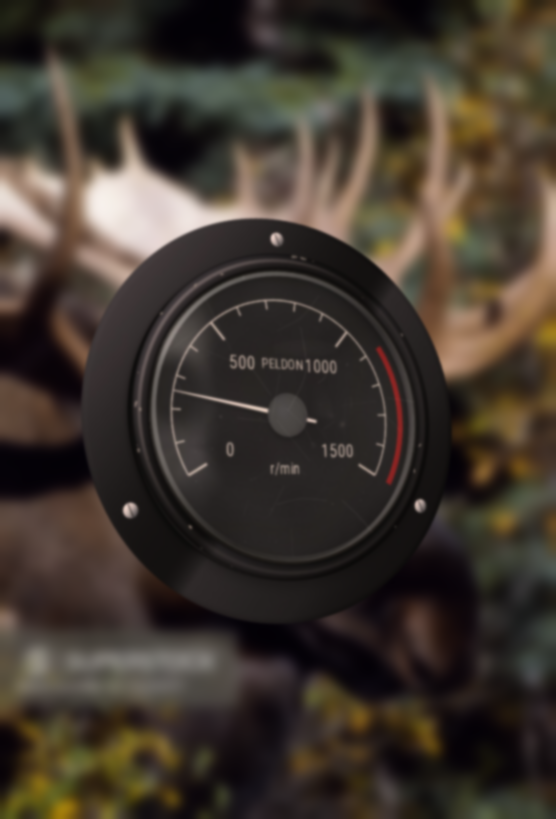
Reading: 250 rpm
